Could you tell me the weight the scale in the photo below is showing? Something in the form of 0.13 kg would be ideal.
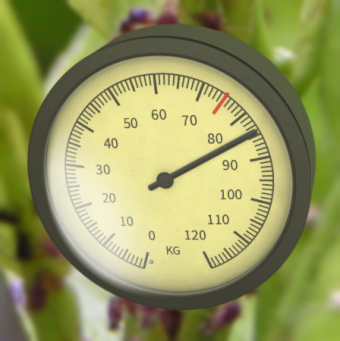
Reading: 84 kg
